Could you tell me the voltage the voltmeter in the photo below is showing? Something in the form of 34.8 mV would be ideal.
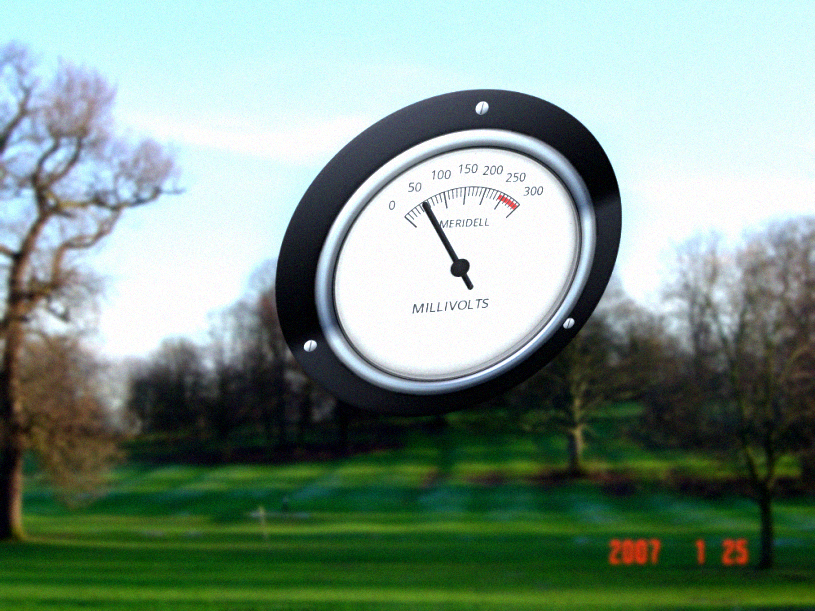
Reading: 50 mV
